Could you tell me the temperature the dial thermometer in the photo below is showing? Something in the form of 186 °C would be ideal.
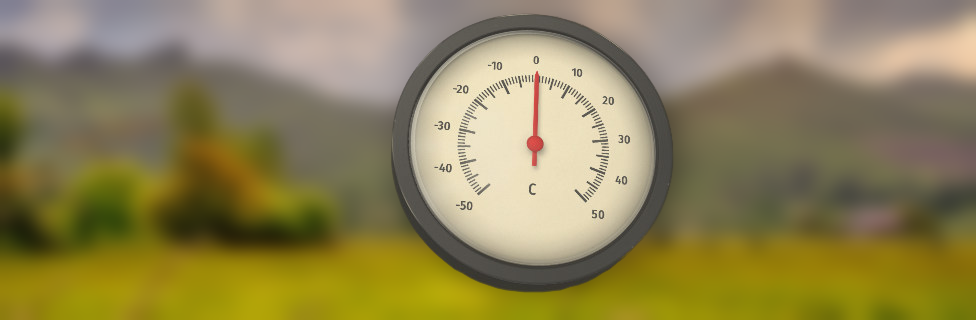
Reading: 0 °C
